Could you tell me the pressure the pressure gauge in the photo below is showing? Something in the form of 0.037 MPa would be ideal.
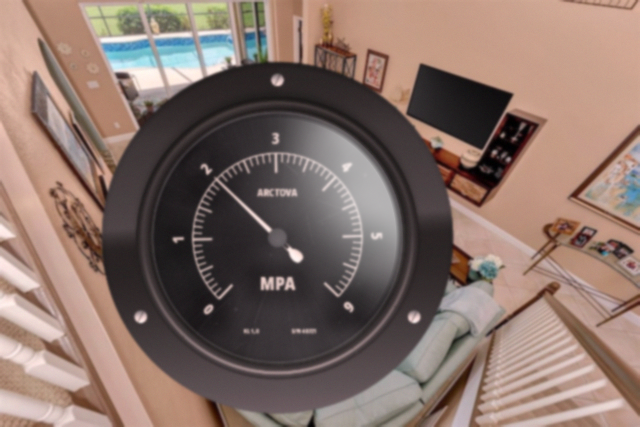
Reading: 2 MPa
